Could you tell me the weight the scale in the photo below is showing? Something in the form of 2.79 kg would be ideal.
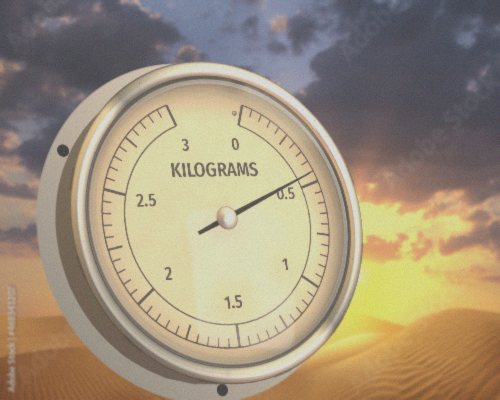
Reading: 0.45 kg
